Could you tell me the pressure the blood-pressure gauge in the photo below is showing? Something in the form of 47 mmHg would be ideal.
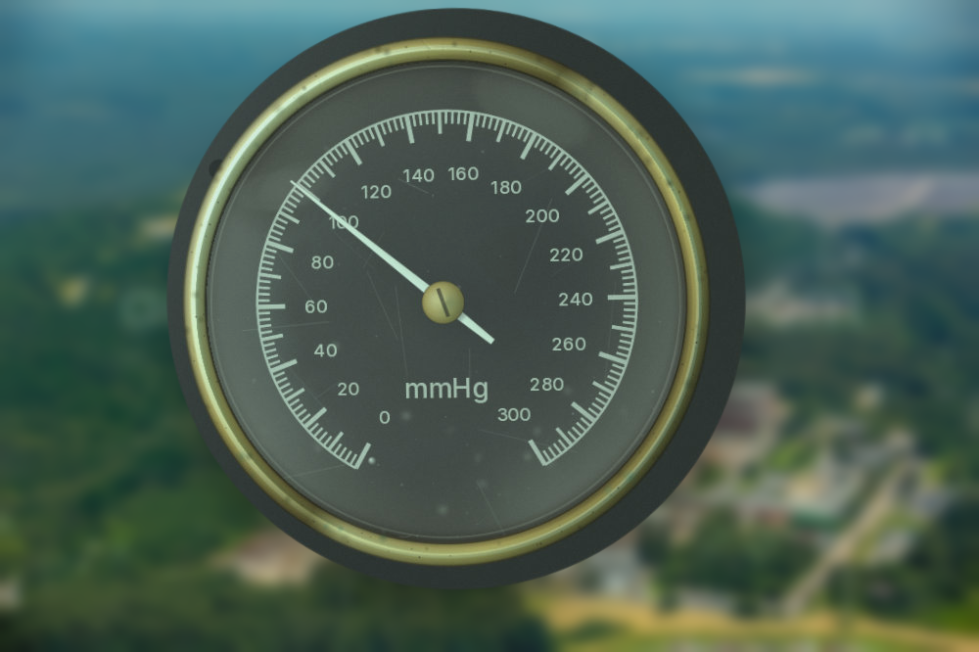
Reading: 100 mmHg
